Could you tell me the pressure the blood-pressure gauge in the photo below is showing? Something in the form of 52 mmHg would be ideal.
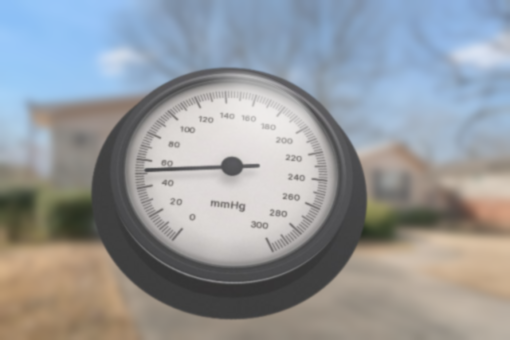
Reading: 50 mmHg
